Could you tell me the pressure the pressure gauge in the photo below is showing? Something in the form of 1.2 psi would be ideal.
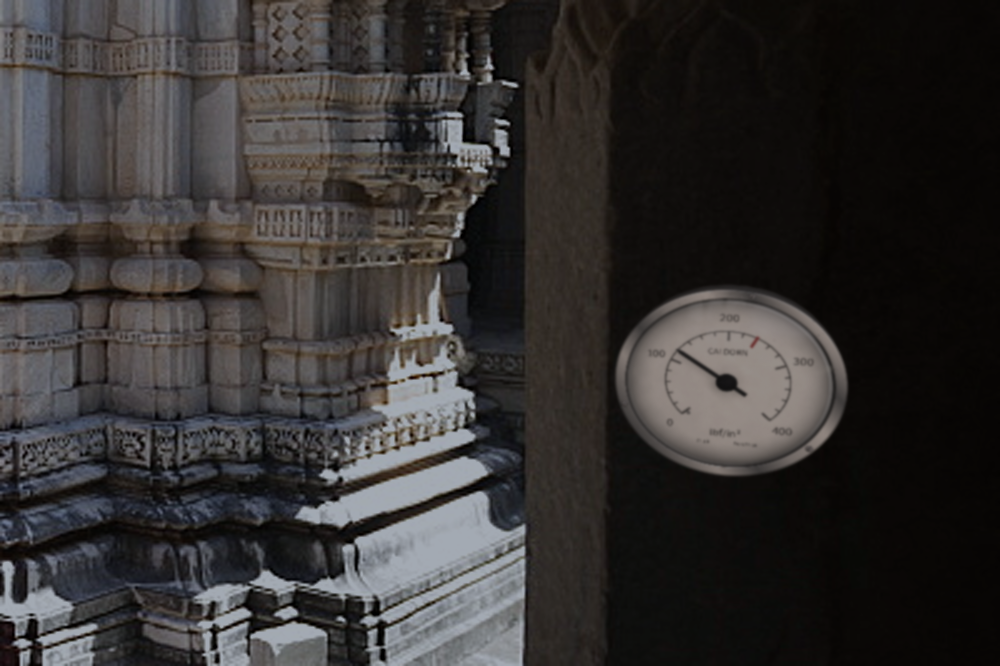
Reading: 120 psi
